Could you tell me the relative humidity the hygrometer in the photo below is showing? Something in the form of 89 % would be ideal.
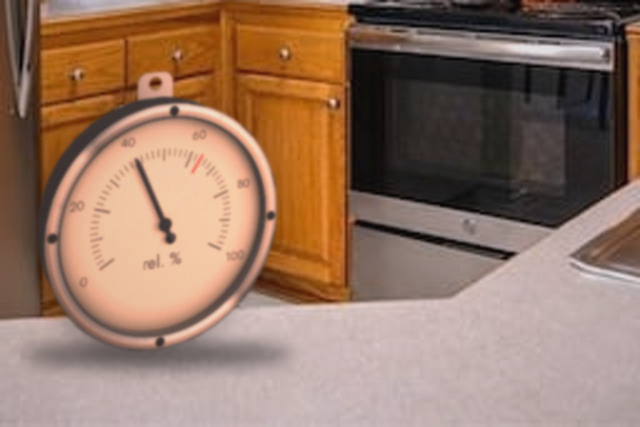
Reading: 40 %
